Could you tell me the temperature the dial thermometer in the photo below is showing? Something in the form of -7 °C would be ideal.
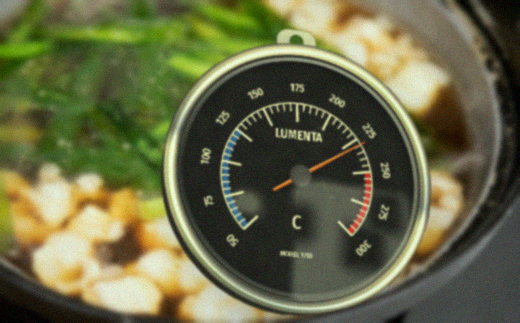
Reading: 230 °C
